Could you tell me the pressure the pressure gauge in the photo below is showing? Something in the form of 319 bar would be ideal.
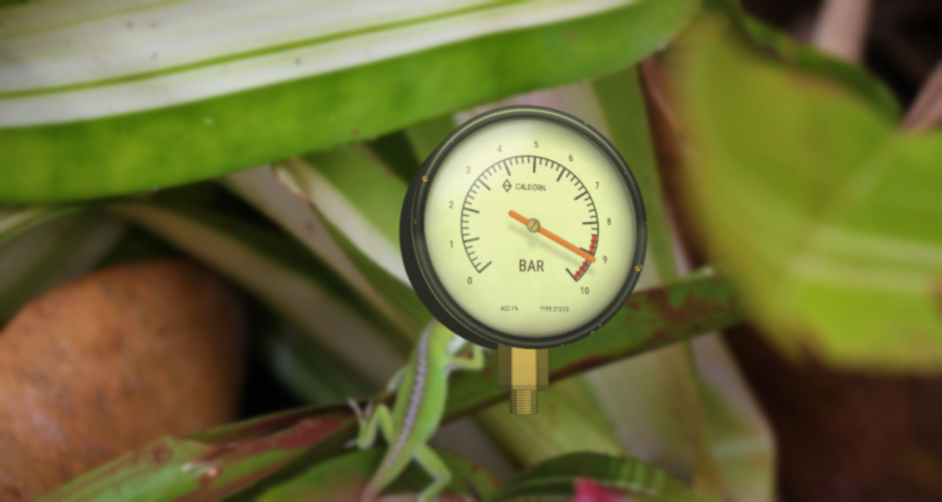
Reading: 9.2 bar
